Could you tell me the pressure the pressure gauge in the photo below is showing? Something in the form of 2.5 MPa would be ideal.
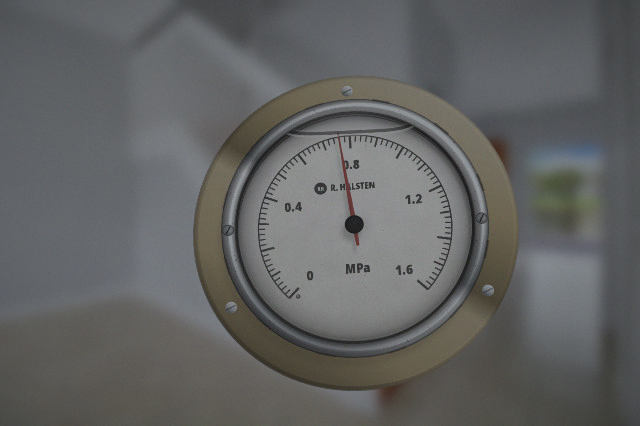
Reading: 0.76 MPa
